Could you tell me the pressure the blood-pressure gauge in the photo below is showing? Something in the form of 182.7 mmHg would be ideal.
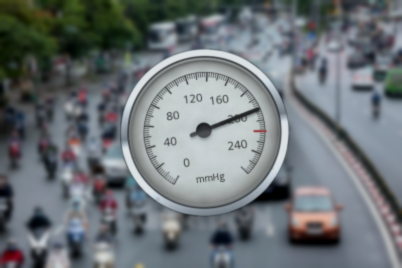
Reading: 200 mmHg
